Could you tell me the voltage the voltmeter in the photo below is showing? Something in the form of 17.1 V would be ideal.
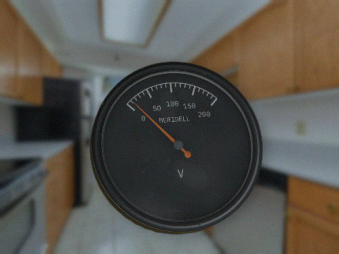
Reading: 10 V
